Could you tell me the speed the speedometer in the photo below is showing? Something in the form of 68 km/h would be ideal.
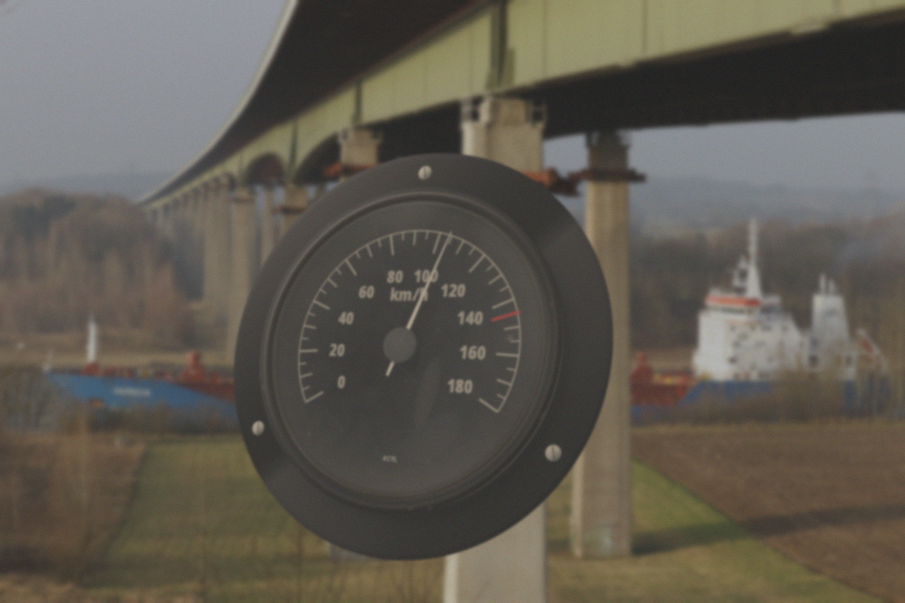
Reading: 105 km/h
